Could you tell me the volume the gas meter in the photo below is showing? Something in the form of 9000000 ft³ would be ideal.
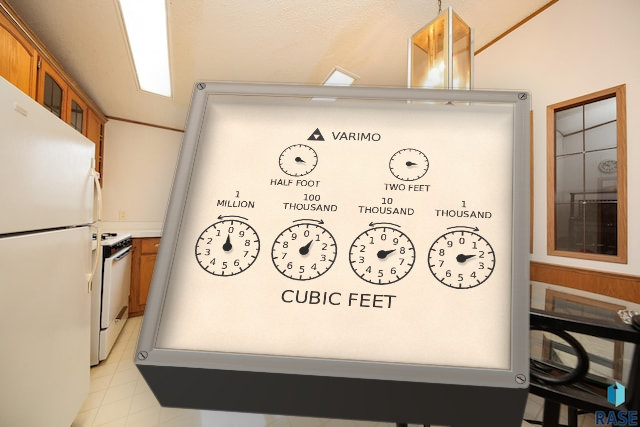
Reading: 8200 ft³
